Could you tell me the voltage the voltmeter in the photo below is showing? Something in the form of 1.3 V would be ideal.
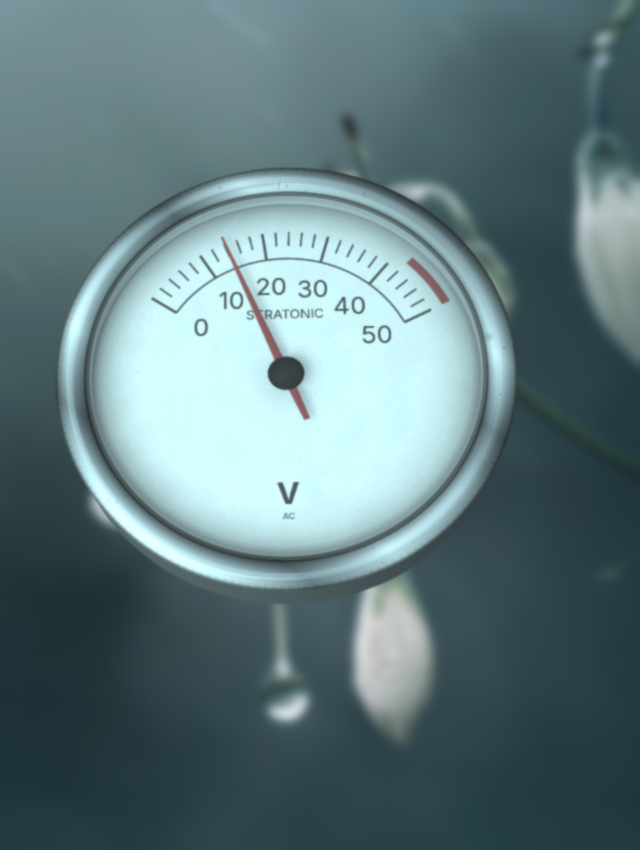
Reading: 14 V
